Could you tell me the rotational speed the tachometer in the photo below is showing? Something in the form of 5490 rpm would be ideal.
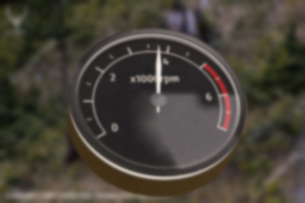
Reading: 3750 rpm
